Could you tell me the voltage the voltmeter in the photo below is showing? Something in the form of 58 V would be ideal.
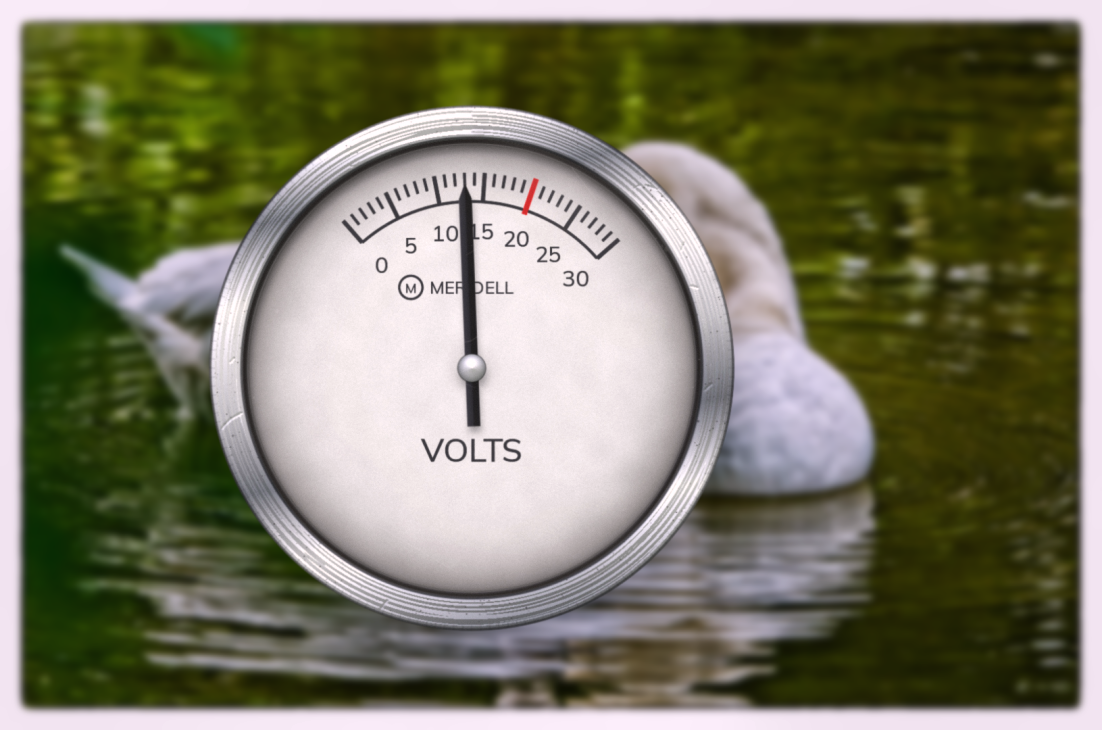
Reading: 13 V
